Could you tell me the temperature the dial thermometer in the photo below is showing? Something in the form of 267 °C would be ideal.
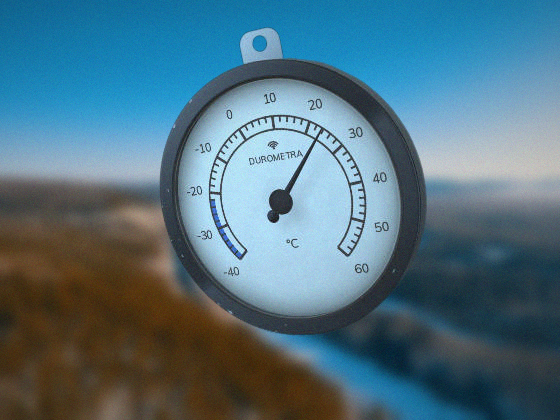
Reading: 24 °C
